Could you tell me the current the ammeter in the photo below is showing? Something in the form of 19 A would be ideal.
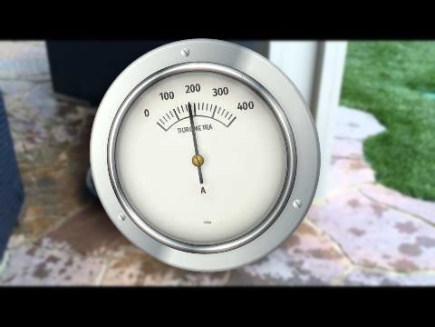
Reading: 180 A
